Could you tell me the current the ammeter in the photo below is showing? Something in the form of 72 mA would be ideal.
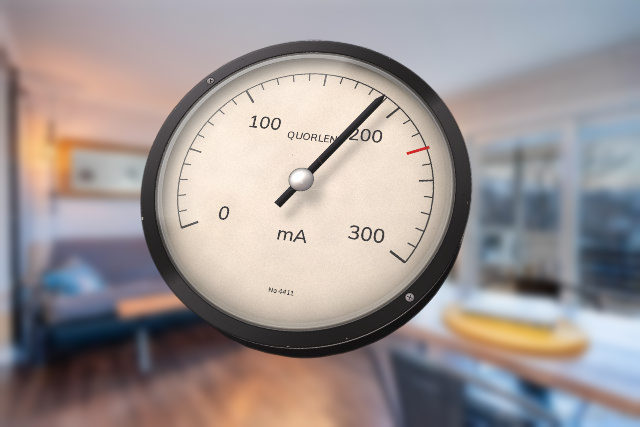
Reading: 190 mA
